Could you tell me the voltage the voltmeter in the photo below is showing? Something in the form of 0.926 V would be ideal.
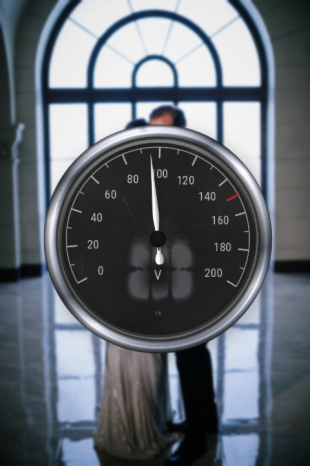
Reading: 95 V
